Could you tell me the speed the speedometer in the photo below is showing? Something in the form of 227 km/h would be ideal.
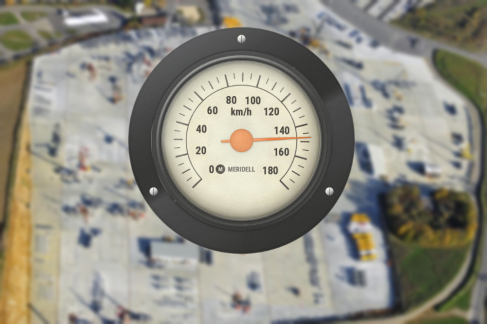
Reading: 147.5 km/h
